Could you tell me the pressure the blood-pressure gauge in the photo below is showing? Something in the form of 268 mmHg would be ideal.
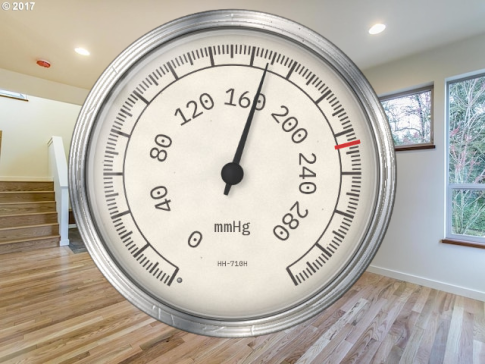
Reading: 168 mmHg
